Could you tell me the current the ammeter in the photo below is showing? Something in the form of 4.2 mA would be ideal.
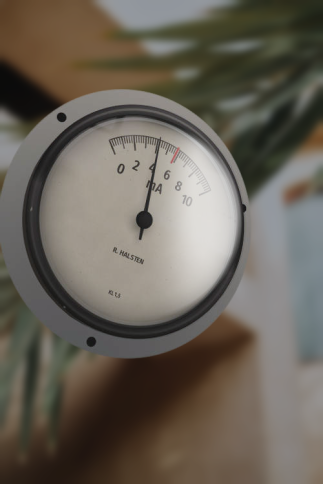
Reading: 4 mA
